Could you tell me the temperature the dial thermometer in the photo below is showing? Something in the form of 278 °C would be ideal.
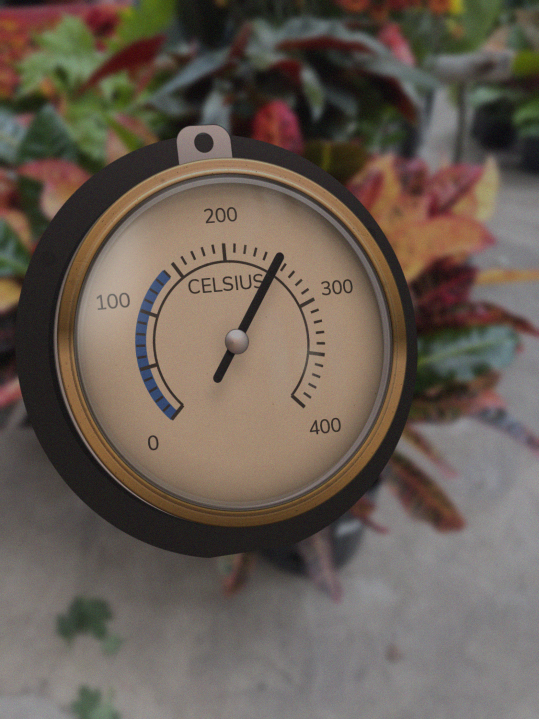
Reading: 250 °C
